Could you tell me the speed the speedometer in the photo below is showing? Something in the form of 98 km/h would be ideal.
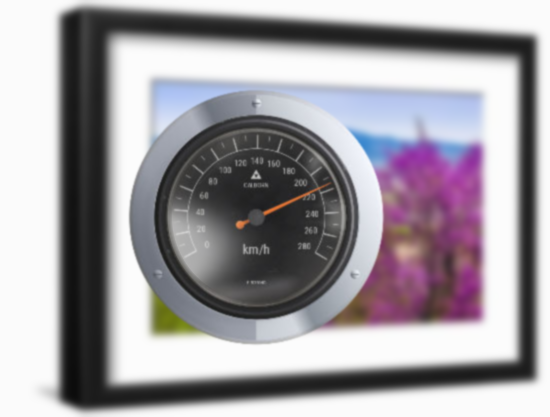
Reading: 215 km/h
